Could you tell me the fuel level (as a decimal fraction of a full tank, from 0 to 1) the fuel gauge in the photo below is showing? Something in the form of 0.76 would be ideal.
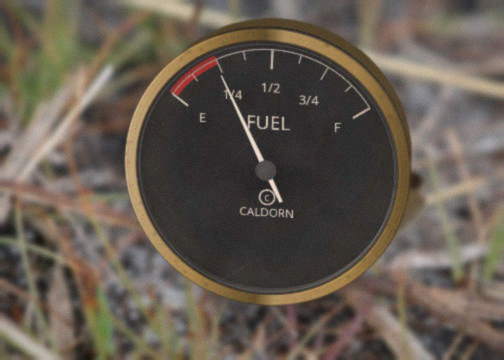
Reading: 0.25
